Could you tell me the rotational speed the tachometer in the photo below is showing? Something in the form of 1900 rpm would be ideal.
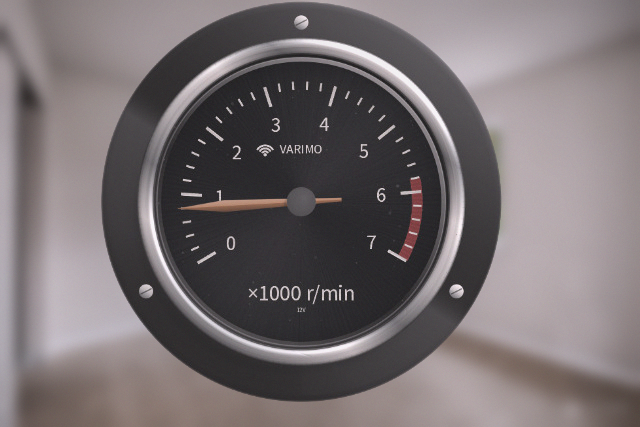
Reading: 800 rpm
